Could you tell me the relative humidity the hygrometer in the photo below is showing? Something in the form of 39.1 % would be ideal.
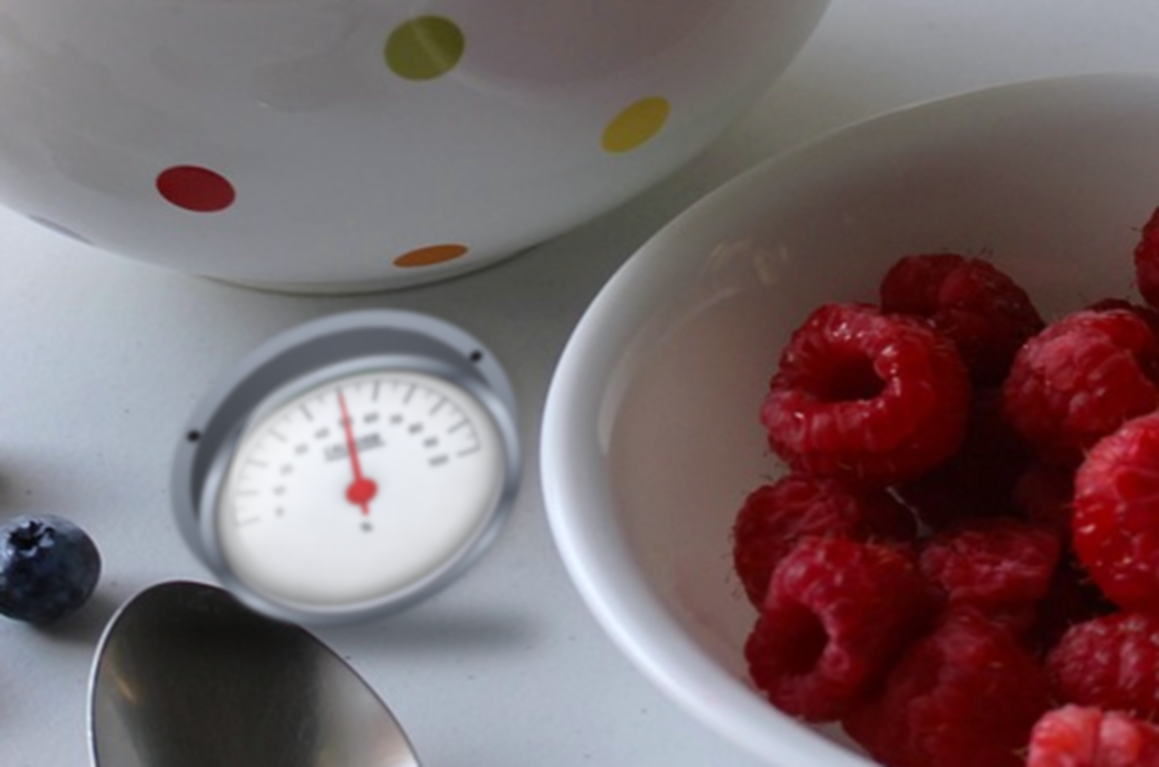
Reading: 50 %
